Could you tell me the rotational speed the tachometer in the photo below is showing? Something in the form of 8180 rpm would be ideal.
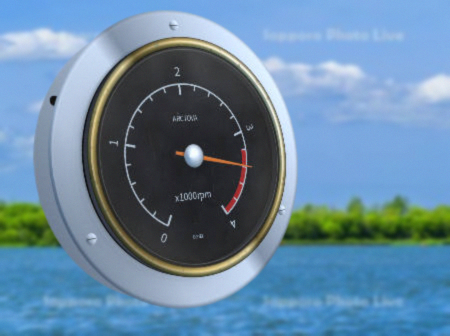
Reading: 3400 rpm
